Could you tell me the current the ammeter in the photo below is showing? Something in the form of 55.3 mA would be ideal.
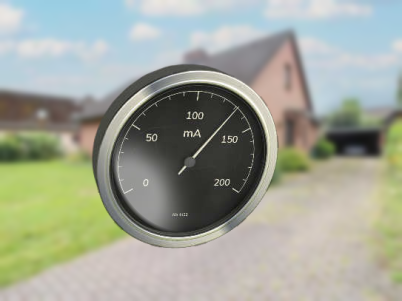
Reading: 130 mA
